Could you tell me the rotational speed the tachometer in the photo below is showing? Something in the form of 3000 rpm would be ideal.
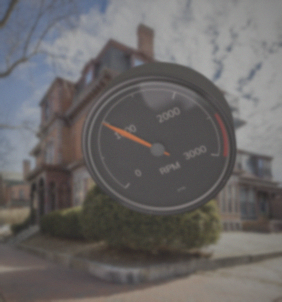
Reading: 1000 rpm
